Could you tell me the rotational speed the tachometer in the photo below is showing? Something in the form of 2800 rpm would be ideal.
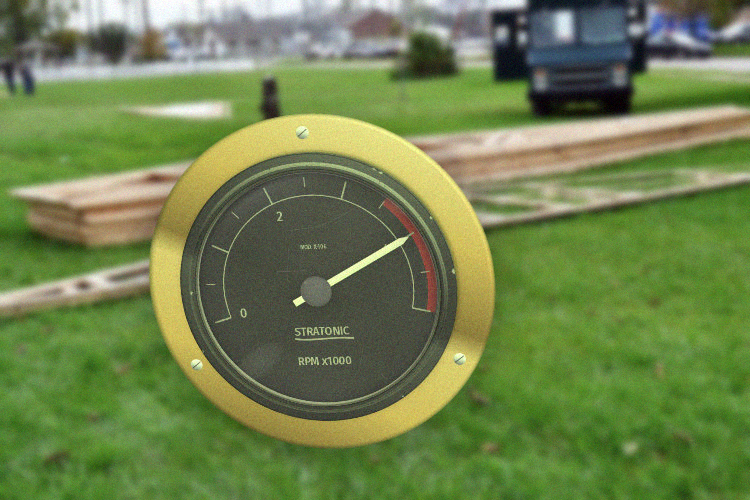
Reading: 4000 rpm
